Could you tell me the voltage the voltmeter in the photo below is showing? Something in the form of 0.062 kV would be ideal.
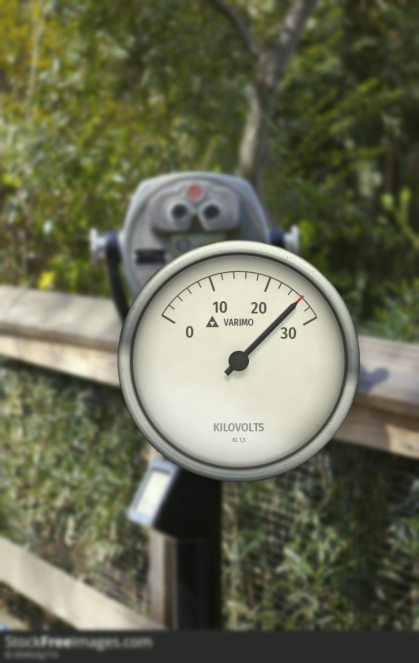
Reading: 26 kV
